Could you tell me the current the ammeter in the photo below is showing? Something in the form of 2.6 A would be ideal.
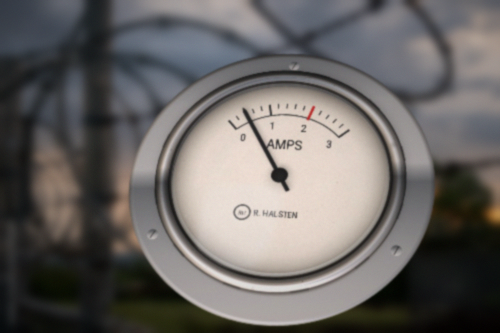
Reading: 0.4 A
